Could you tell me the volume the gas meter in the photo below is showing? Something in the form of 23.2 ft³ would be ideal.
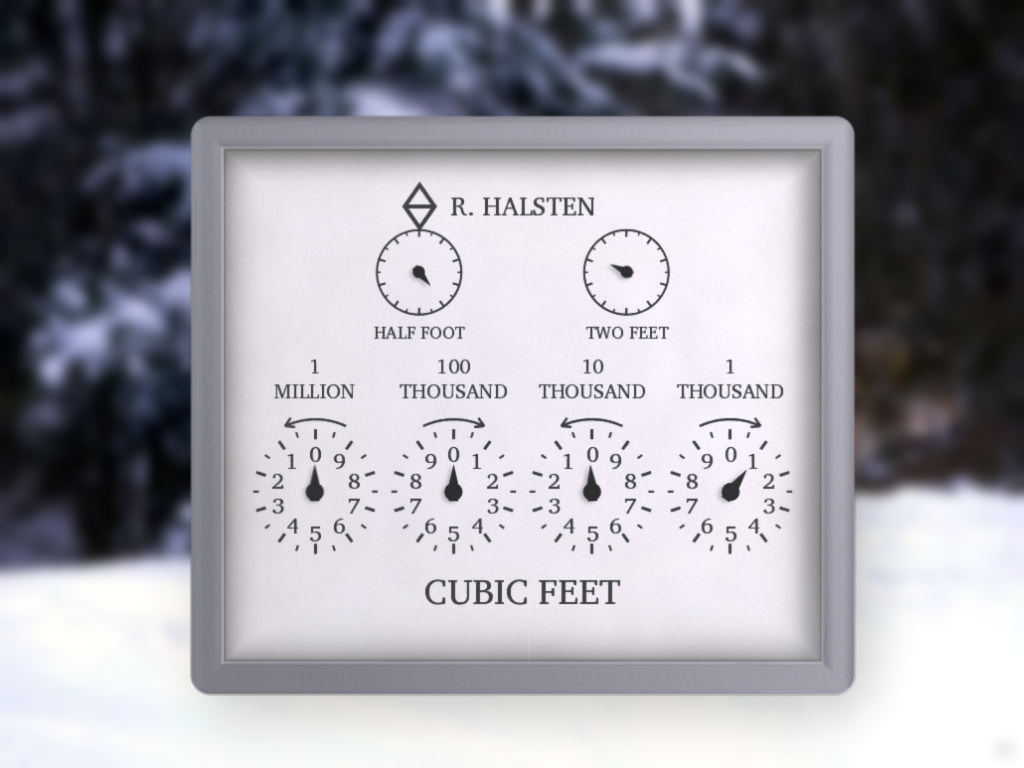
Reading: 100 ft³
